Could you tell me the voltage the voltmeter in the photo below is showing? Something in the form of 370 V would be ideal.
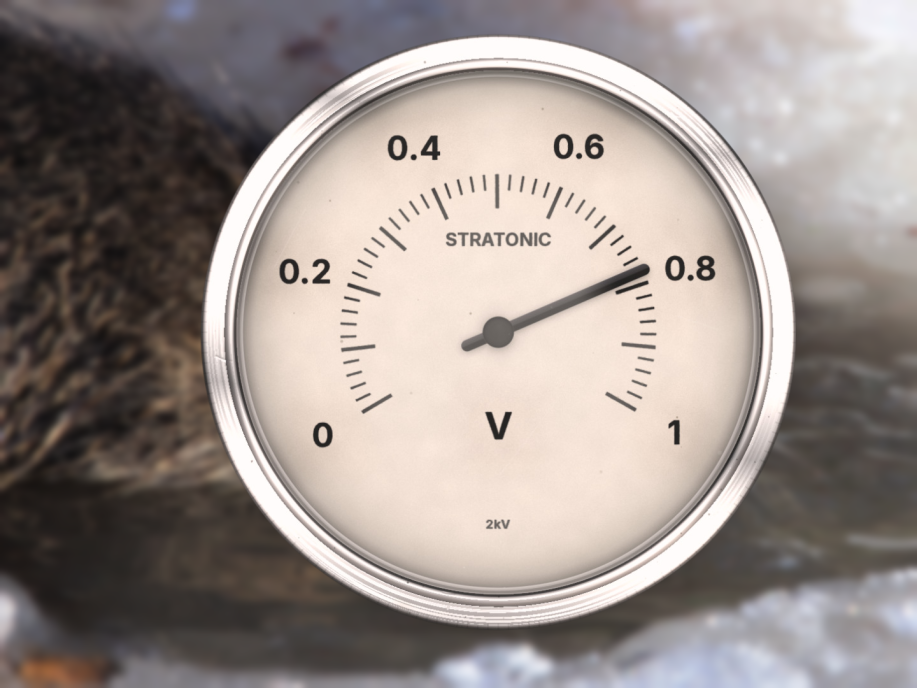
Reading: 0.78 V
